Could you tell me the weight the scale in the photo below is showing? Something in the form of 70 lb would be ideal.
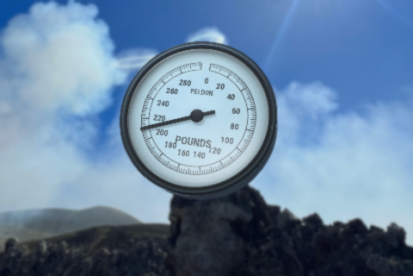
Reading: 210 lb
